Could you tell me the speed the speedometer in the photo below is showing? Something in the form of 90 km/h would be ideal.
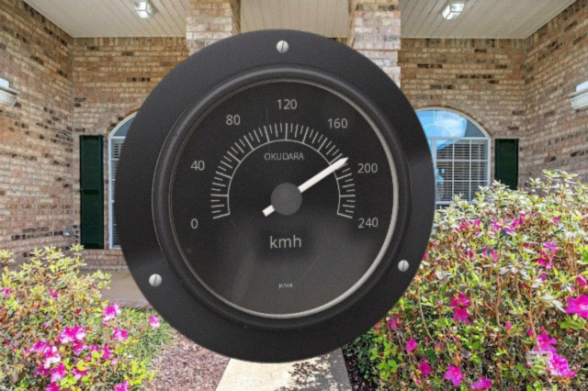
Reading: 185 km/h
